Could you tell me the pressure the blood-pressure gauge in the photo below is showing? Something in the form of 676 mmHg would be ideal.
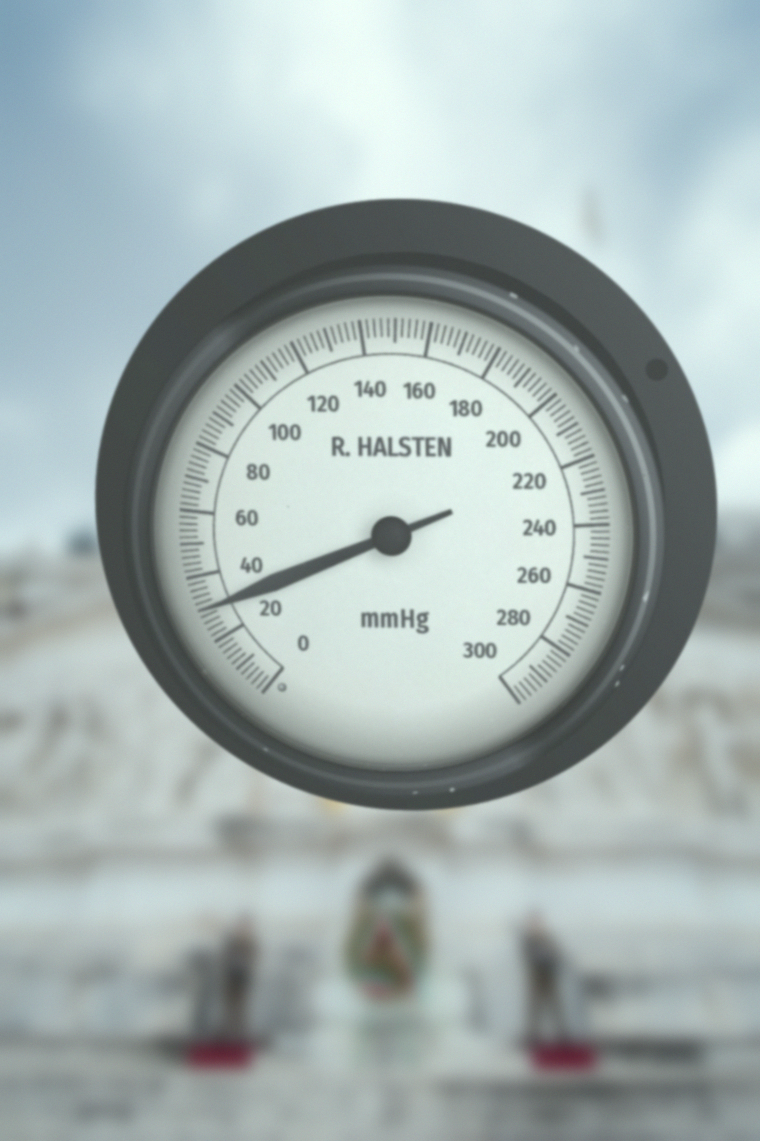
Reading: 30 mmHg
